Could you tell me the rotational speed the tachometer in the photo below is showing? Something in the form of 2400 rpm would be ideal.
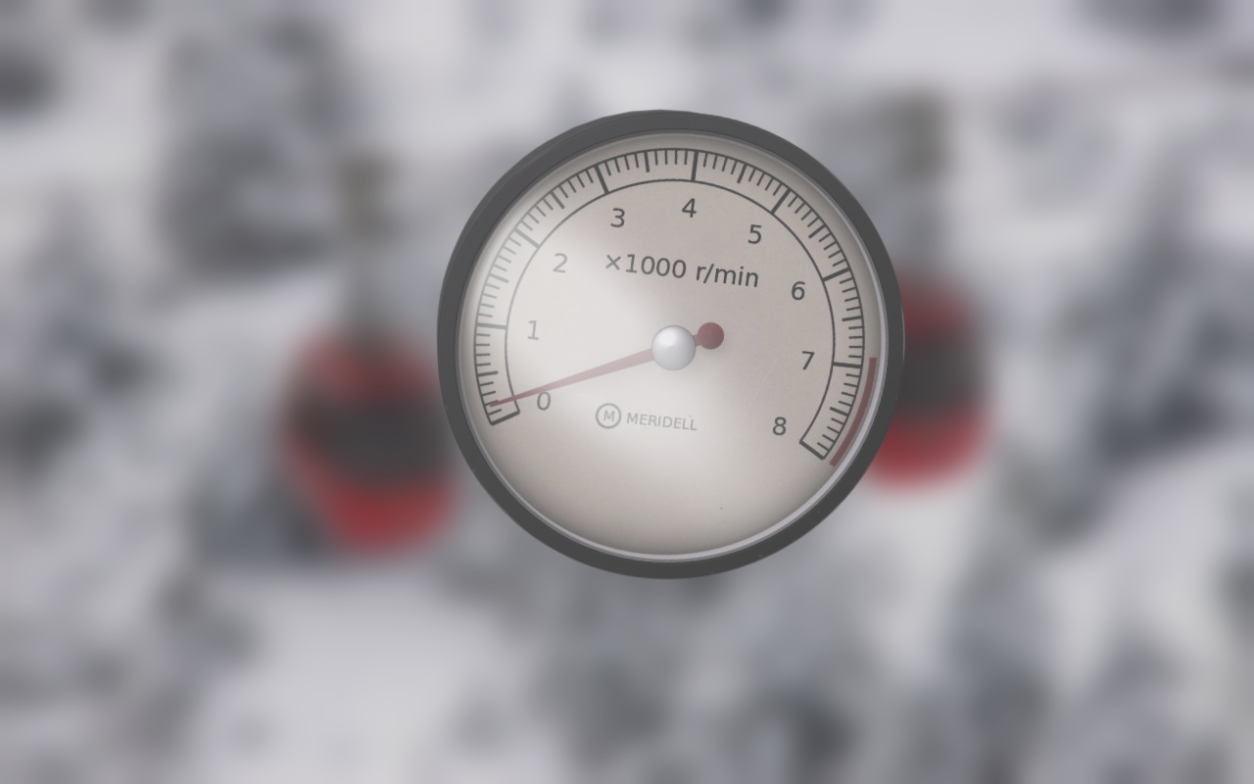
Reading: 200 rpm
